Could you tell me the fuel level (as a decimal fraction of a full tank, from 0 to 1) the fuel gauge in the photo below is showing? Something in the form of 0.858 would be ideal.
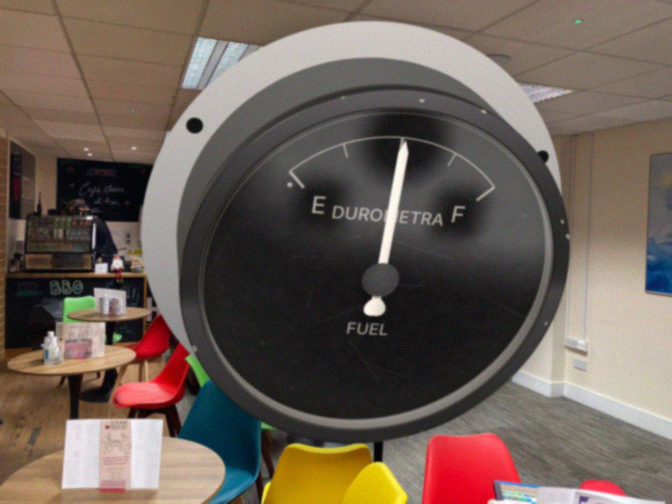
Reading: 0.5
